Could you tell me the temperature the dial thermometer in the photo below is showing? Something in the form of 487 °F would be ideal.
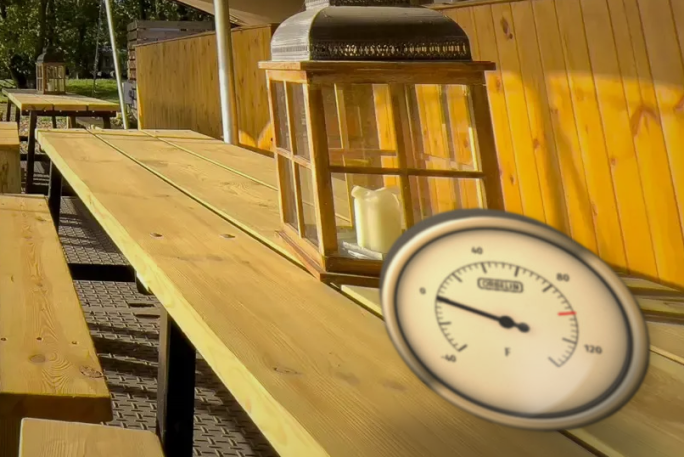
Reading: 0 °F
